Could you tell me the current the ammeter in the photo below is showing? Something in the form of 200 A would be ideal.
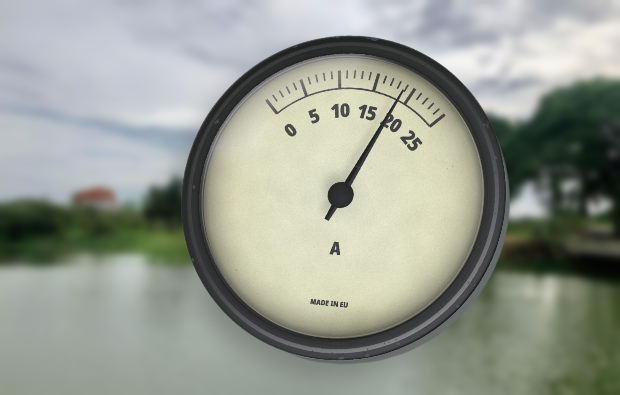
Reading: 19 A
